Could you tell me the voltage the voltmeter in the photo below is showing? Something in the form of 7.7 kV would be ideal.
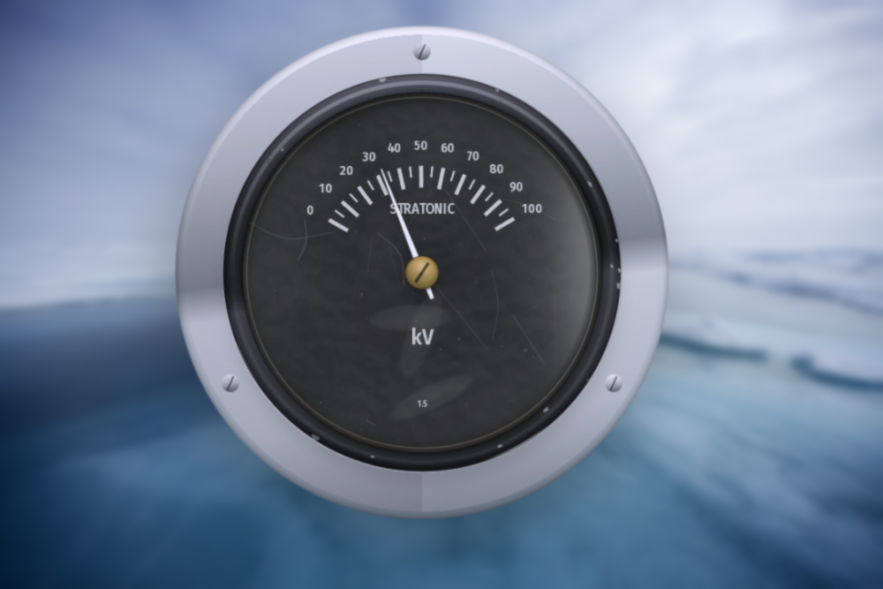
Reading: 32.5 kV
